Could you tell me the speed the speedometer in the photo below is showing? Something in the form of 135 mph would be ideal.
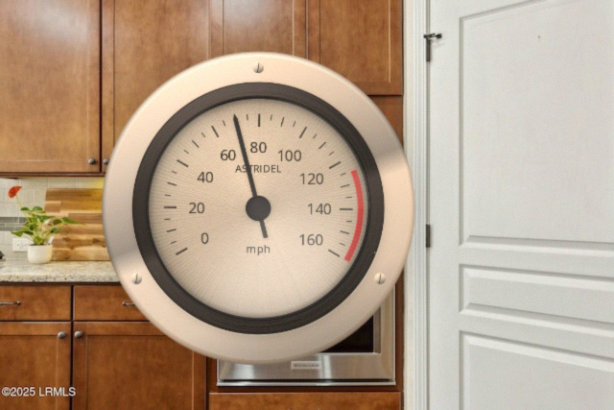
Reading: 70 mph
